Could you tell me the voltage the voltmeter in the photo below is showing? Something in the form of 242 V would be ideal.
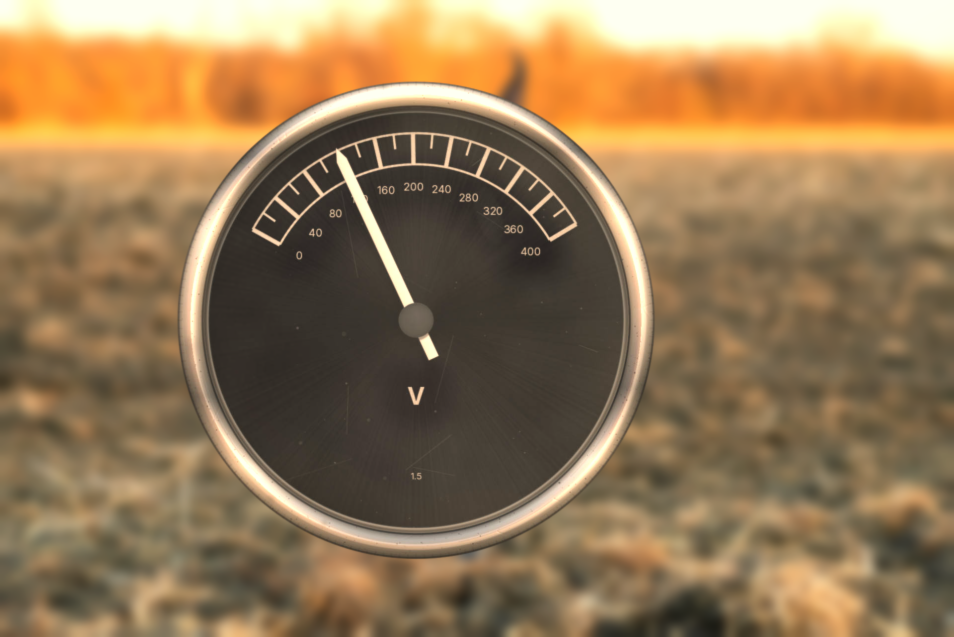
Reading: 120 V
